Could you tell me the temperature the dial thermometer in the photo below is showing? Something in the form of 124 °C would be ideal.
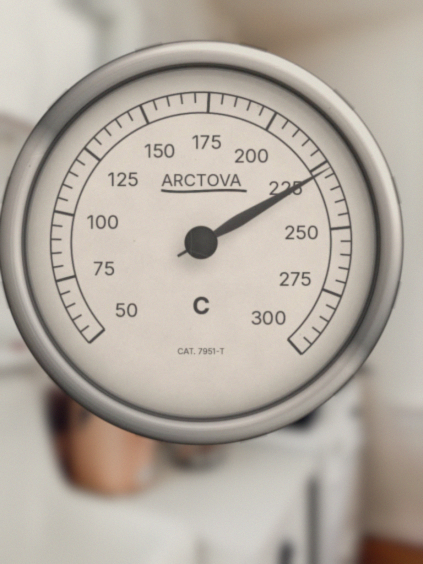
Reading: 227.5 °C
